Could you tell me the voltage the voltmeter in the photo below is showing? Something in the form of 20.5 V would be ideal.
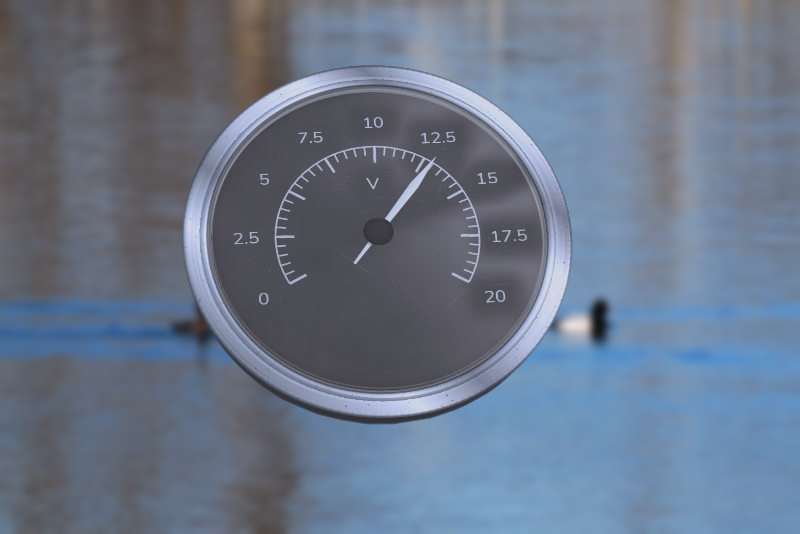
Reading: 13 V
